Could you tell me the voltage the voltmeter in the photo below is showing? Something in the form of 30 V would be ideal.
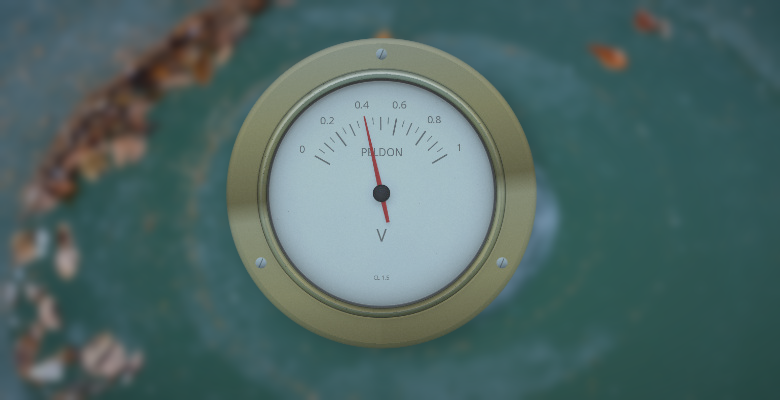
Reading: 0.4 V
